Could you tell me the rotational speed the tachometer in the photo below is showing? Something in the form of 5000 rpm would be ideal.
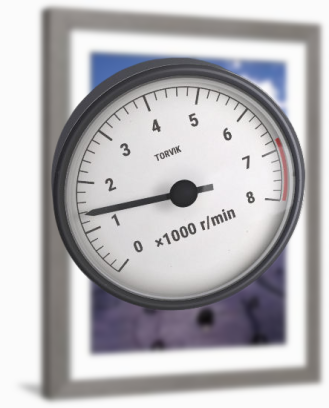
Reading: 1400 rpm
